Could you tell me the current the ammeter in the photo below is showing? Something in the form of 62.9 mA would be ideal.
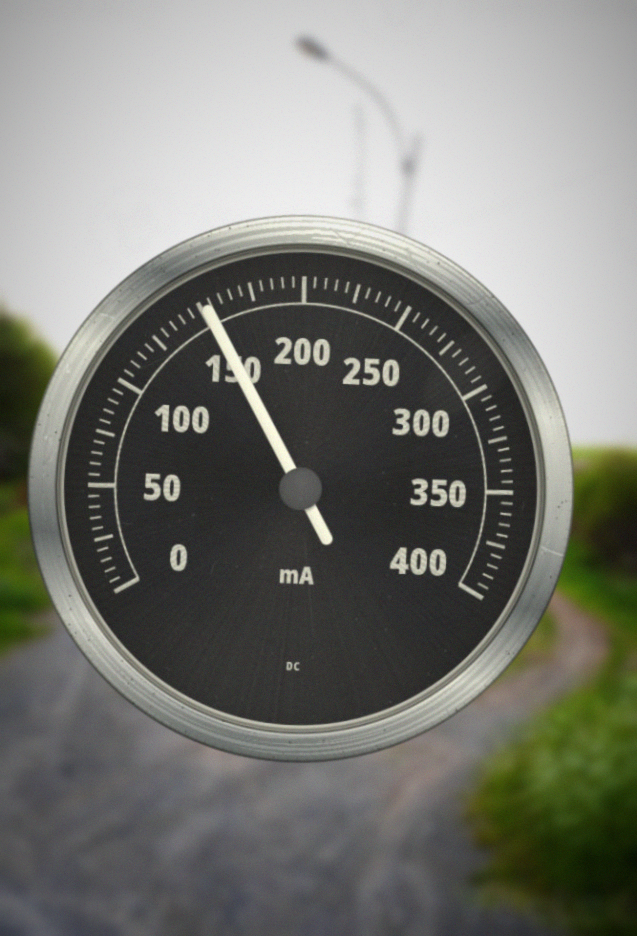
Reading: 152.5 mA
